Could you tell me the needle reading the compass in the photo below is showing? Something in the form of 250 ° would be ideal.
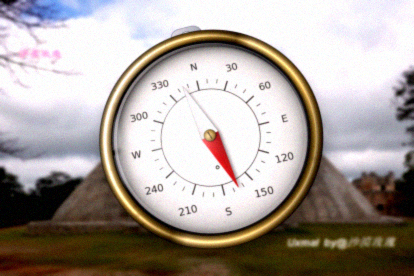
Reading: 165 °
